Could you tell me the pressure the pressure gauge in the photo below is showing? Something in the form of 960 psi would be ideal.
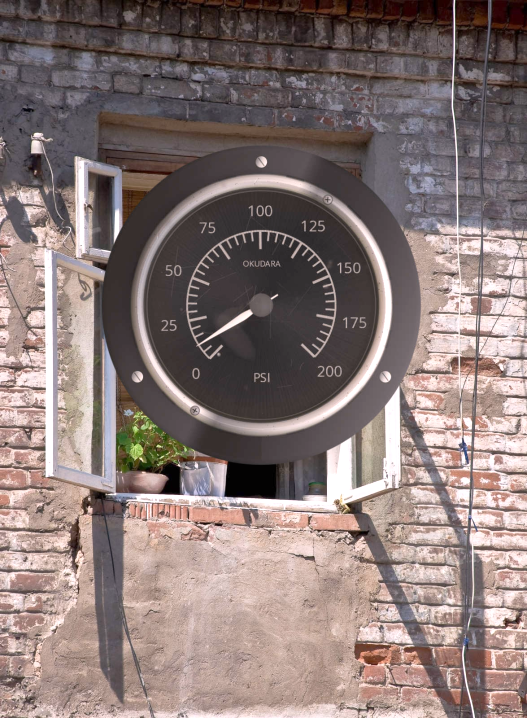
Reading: 10 psi
